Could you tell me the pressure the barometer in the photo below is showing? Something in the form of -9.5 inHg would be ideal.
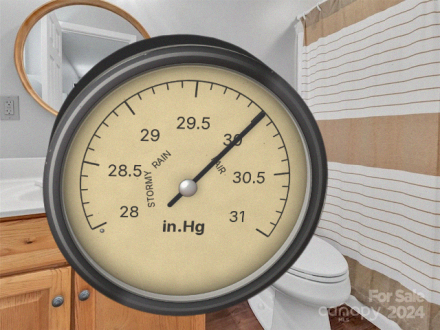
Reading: 30 inHg
